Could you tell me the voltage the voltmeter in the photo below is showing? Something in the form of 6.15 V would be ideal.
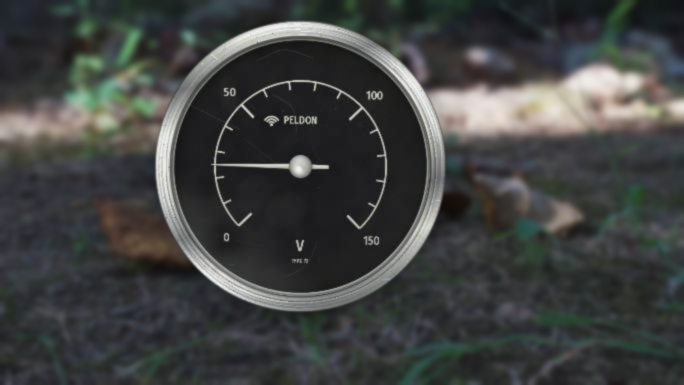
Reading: 25 V
